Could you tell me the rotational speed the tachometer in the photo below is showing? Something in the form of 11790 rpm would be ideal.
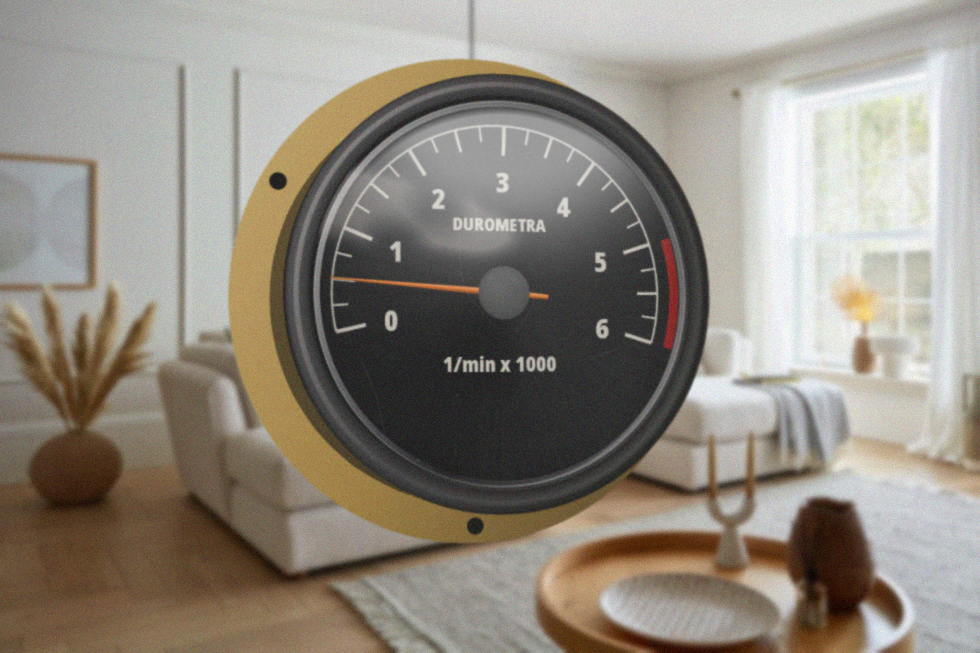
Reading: 500 rpm
